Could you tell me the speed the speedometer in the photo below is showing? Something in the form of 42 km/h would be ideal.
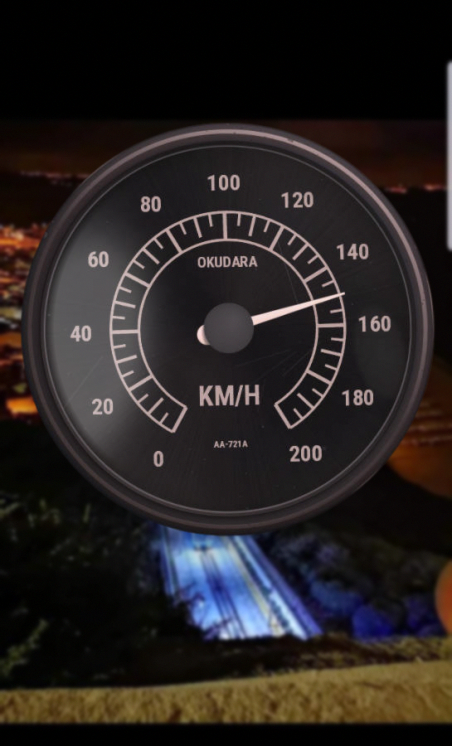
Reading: 150 km/h
